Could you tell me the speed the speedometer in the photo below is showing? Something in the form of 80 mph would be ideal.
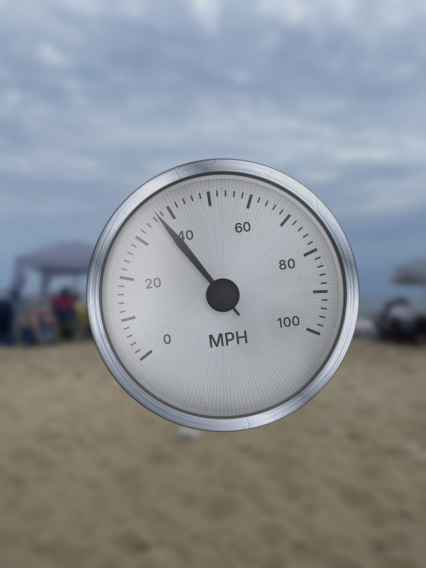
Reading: 37 mph
